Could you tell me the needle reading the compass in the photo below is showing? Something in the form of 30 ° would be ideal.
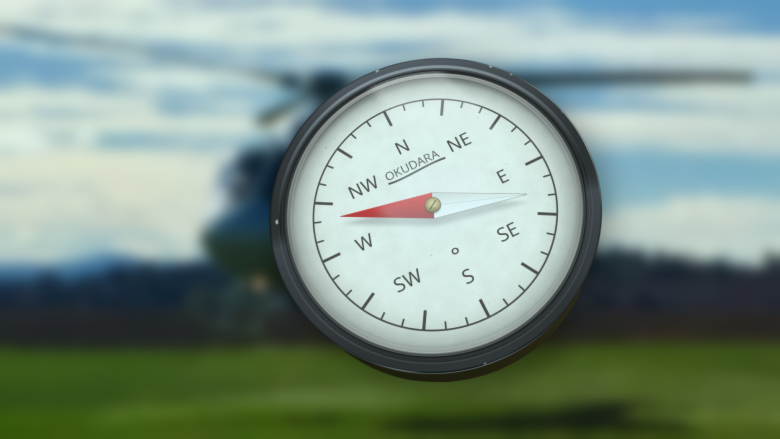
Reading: 290 °
